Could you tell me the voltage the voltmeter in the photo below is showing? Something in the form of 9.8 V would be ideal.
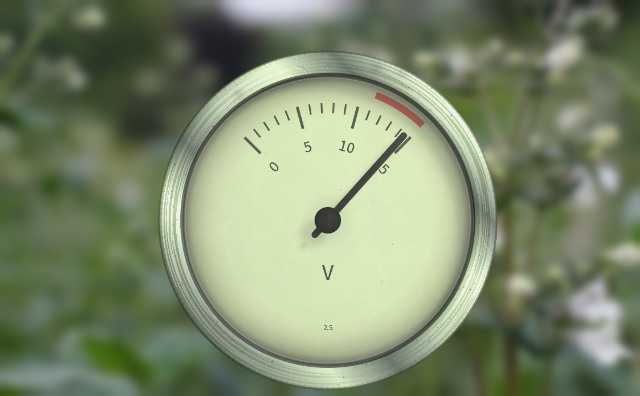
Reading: 14.5 V
